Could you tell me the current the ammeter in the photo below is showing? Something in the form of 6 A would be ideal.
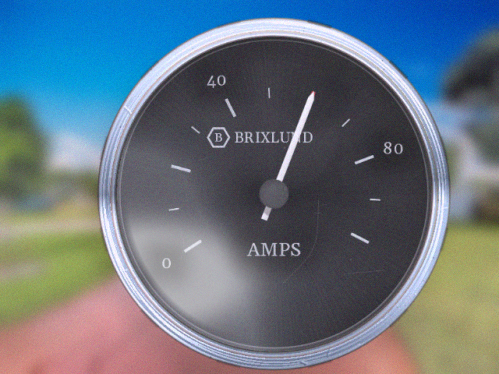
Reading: 60 A
